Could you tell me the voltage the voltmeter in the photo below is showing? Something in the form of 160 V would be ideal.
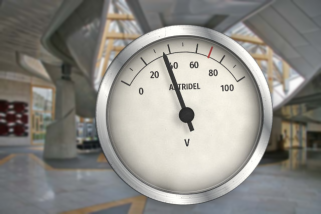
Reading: 35 V
